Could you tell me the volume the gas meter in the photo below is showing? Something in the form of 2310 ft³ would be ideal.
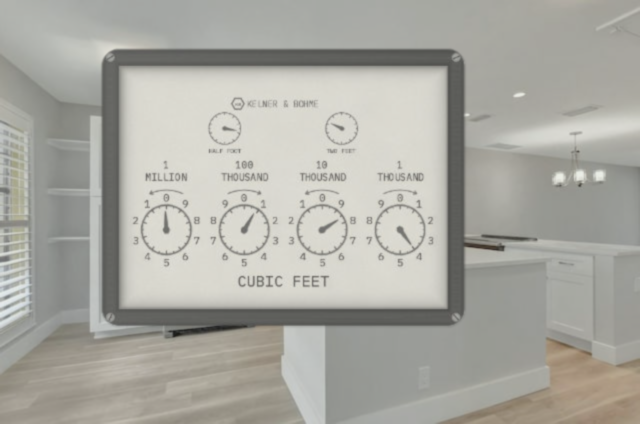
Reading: 8400 ft³
